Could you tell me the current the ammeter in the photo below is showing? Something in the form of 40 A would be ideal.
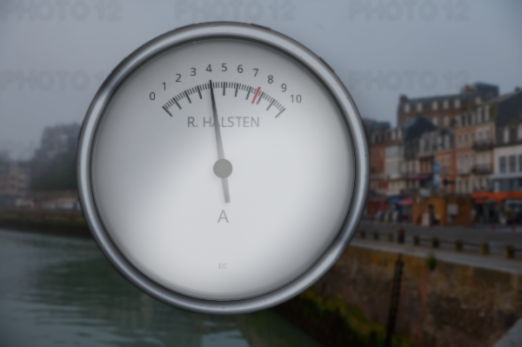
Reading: 4 A
